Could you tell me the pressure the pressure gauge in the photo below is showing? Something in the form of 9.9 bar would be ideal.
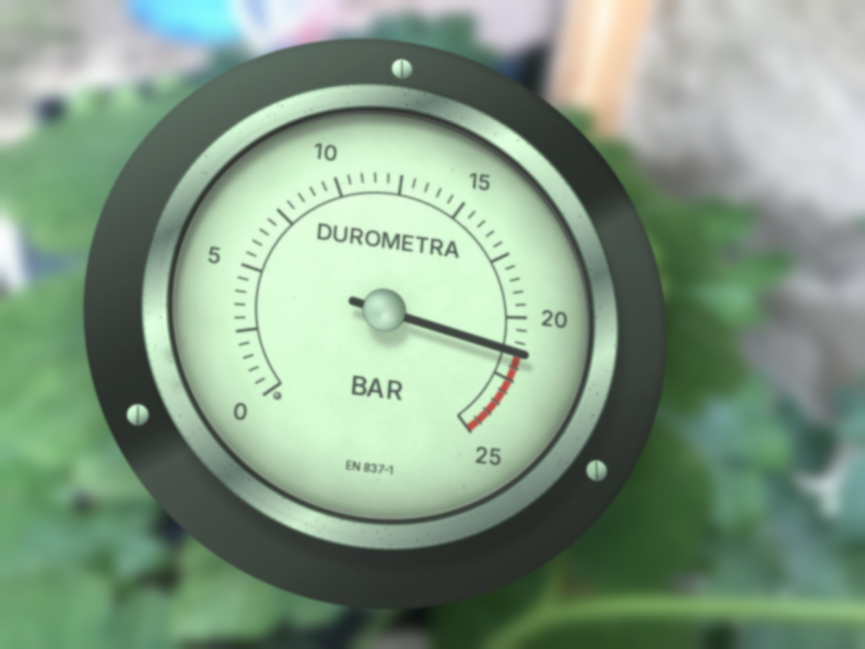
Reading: 21.5 bar
